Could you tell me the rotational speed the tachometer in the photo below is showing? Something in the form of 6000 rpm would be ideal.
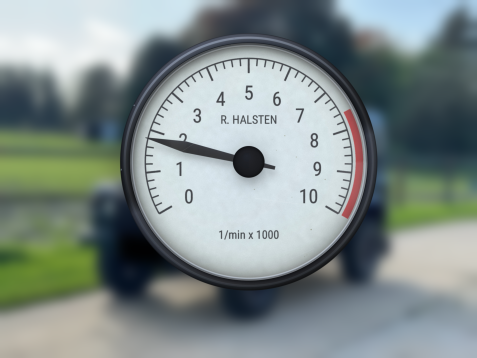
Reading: 1800 rpm
